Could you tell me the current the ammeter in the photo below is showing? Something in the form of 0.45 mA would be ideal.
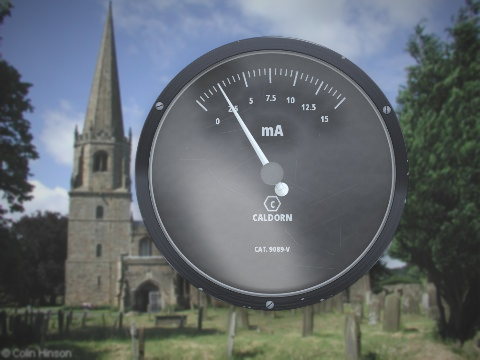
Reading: 2.5 mA
